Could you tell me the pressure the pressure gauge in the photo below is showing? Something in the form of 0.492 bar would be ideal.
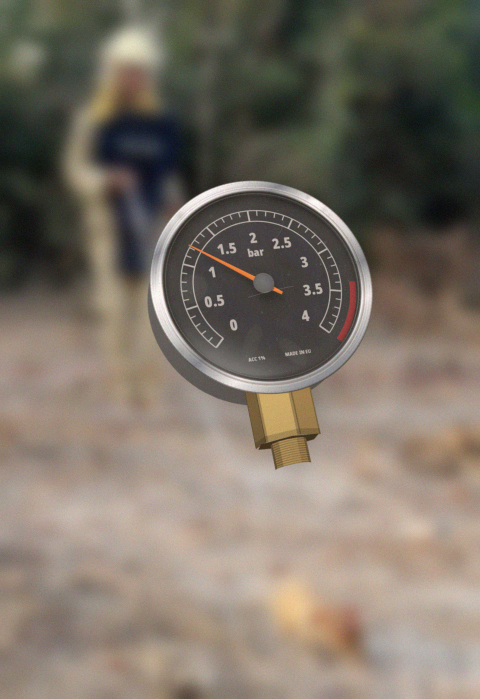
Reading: 1.2 bar
